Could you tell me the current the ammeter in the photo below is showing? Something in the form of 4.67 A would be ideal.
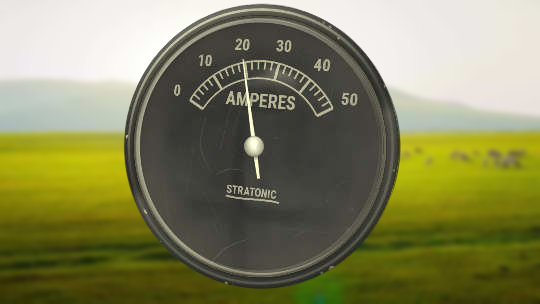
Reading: 20 A
